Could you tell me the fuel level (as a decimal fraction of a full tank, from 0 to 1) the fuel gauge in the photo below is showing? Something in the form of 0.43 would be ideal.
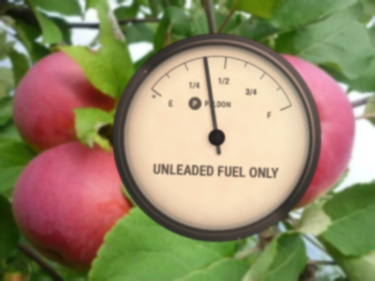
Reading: 0.375
